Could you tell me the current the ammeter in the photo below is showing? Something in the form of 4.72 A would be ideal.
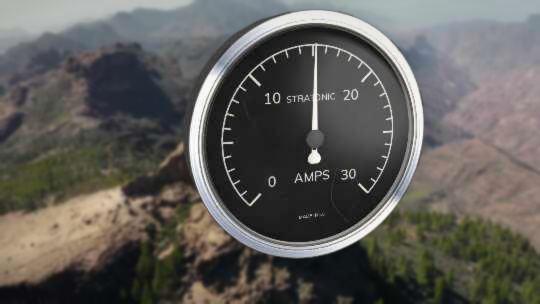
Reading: 15 A
